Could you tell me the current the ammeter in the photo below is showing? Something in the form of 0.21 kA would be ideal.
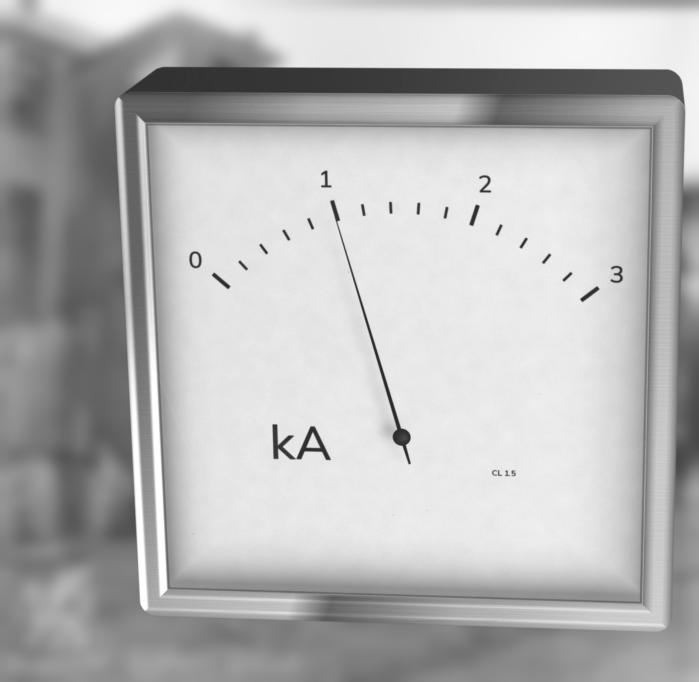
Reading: 1 kA
